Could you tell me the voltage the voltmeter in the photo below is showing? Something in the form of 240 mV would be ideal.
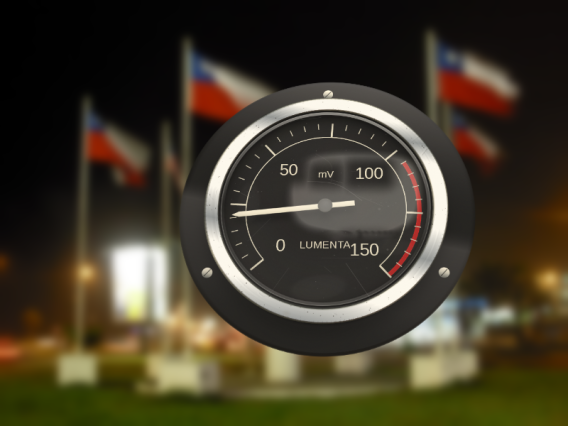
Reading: 20 mV
